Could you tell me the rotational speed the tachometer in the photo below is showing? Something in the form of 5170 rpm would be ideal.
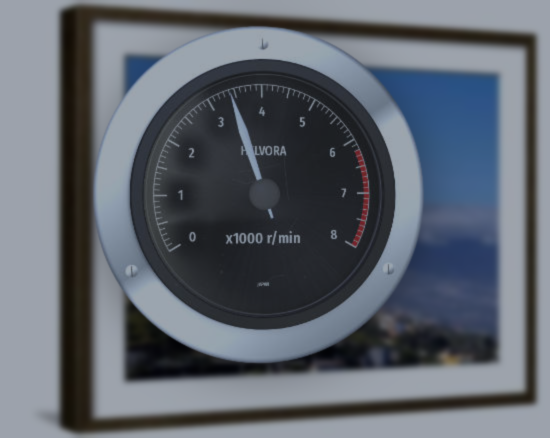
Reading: 3400 rpm
